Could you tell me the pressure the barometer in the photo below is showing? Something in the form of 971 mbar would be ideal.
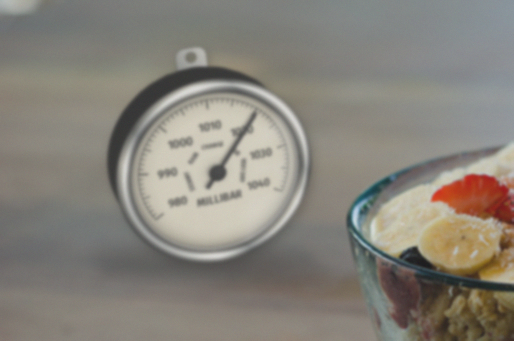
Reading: 1020 mbar
